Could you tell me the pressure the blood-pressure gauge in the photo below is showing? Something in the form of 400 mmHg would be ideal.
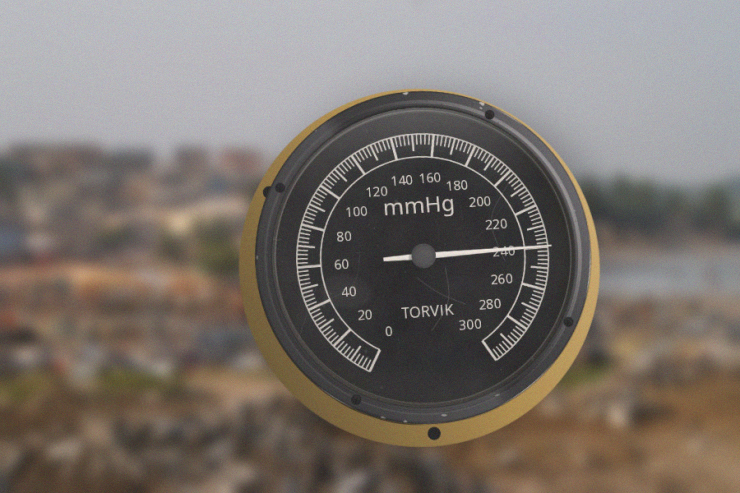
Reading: 240 mmHg
